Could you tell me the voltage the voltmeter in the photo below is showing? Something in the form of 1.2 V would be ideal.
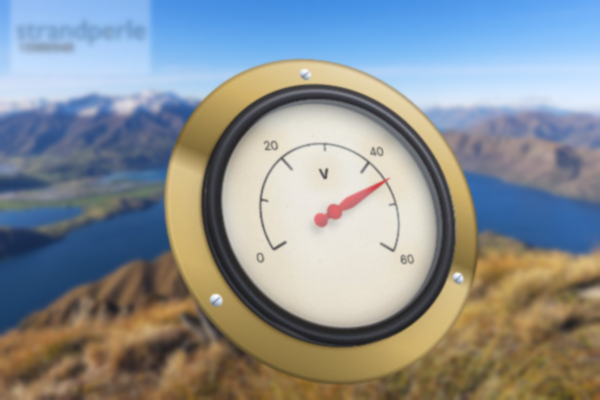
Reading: 45 V
